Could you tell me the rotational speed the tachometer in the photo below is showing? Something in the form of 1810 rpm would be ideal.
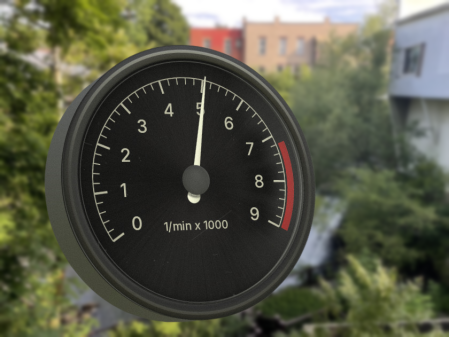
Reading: 5000 rpm
